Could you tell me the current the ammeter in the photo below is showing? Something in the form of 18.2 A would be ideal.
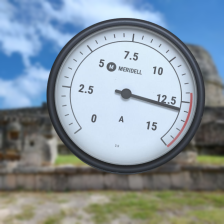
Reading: 13 A
